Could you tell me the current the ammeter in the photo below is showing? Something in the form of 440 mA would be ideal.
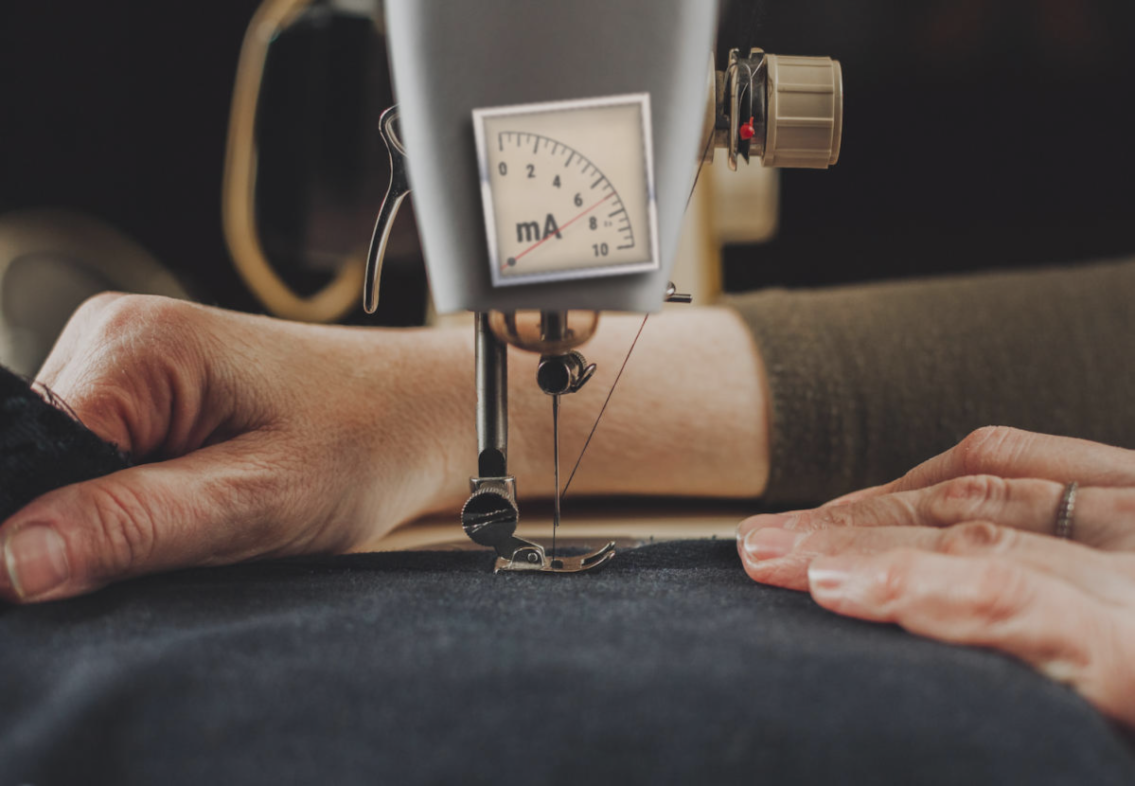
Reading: 7 mA
